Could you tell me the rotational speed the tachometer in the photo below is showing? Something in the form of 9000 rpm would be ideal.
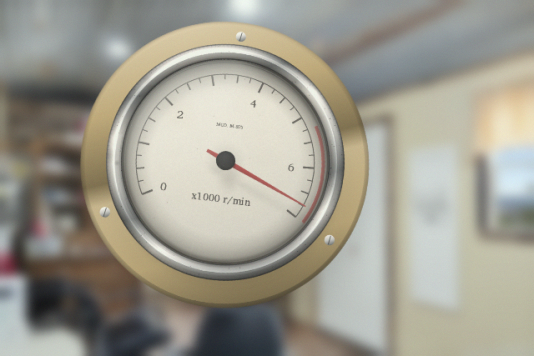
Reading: 6750 rpm
